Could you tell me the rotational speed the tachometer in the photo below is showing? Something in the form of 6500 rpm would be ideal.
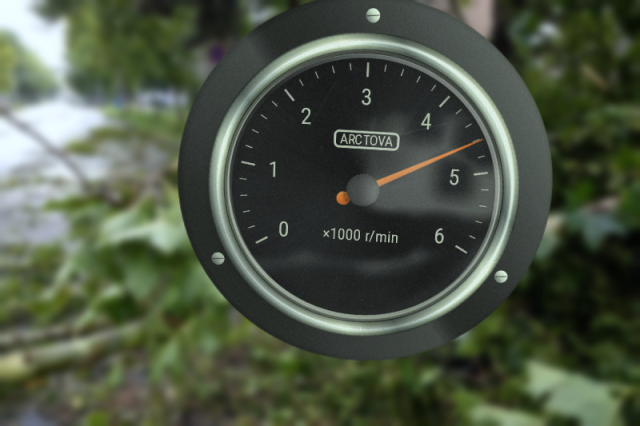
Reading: 4600 rpm
